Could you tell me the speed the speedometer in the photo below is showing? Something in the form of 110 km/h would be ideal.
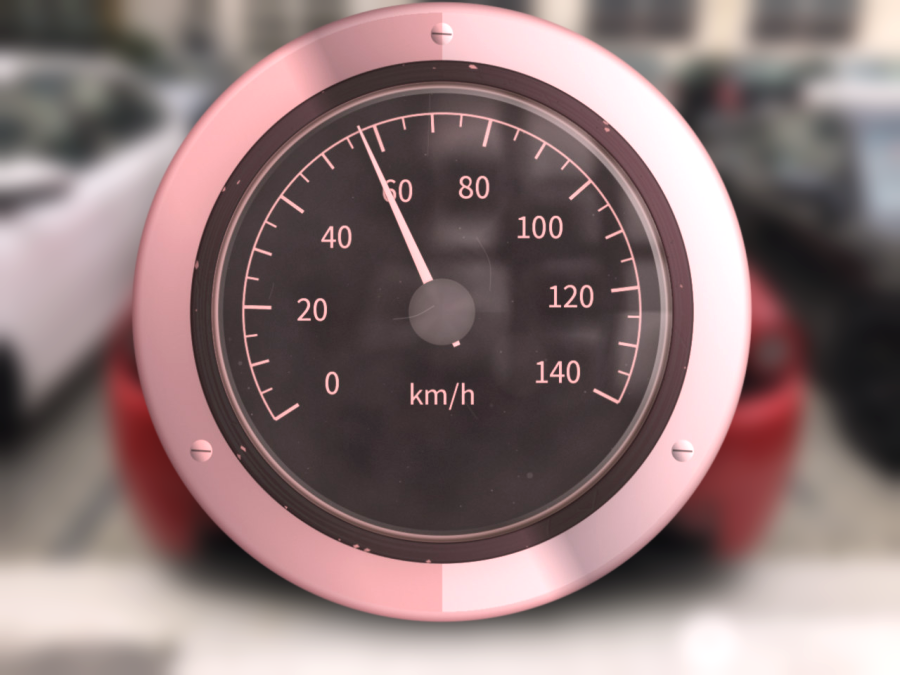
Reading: 57.5 km/h
